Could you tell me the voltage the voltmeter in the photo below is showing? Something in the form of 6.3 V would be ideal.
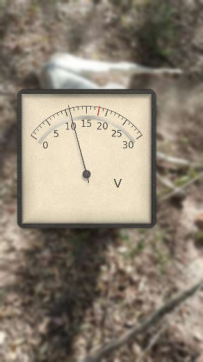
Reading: 11 V
